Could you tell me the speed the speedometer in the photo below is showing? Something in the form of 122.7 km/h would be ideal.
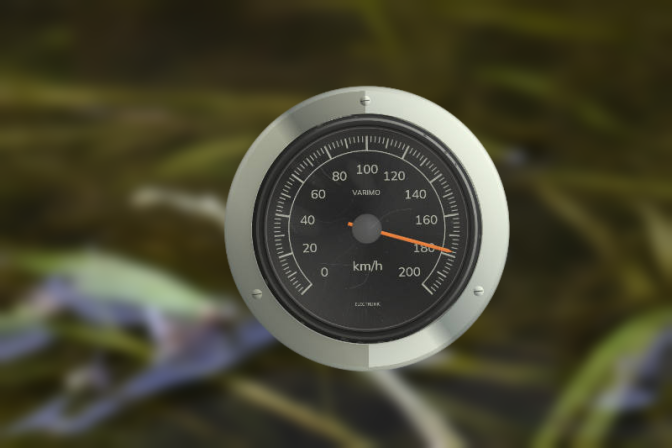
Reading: 178 km/h
